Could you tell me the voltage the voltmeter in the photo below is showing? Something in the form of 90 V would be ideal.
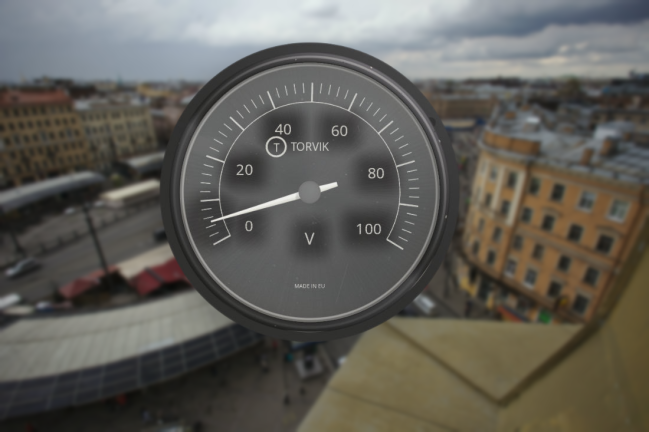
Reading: 5 V
